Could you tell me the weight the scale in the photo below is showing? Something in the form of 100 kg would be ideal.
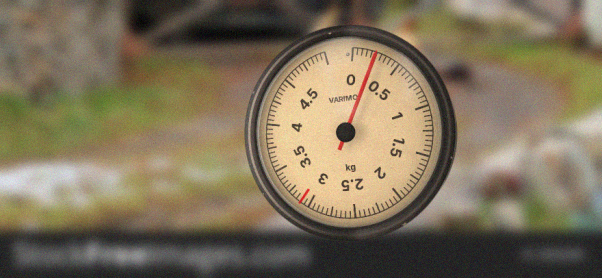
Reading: 0.25 kg
